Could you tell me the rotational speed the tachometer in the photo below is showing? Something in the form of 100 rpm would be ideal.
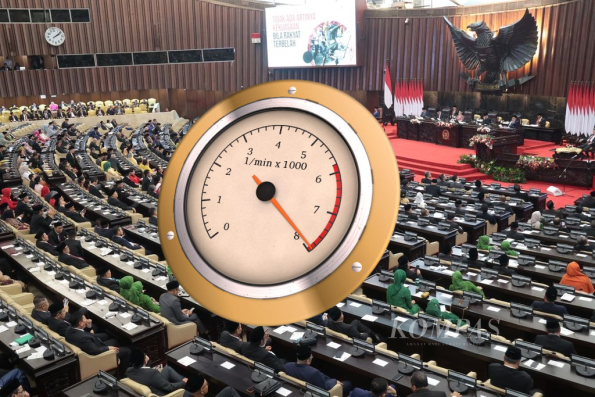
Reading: 7900 rpm
